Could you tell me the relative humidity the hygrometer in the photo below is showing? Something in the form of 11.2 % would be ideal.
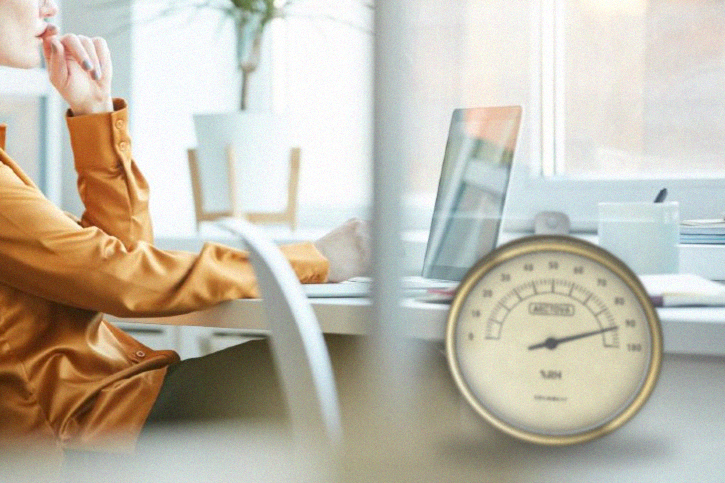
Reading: 90 %
